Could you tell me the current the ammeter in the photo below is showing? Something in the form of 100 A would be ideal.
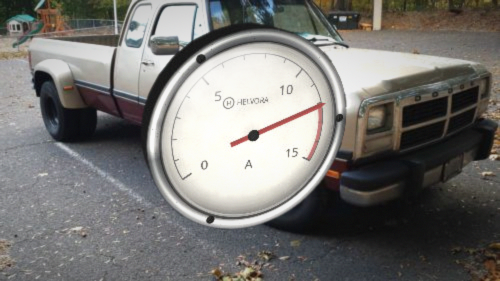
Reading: 12 A
